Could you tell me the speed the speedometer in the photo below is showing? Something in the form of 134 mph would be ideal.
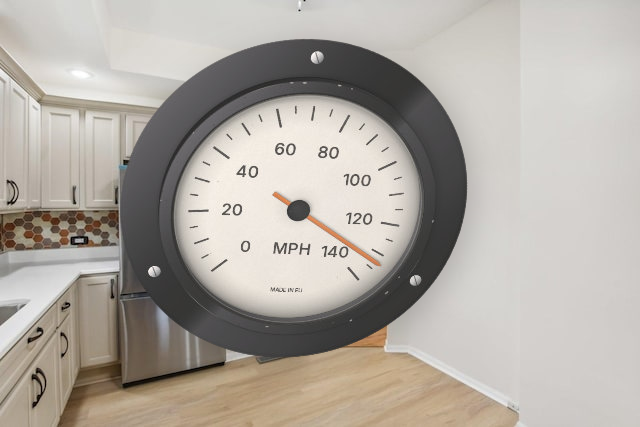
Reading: 132.5 mph
